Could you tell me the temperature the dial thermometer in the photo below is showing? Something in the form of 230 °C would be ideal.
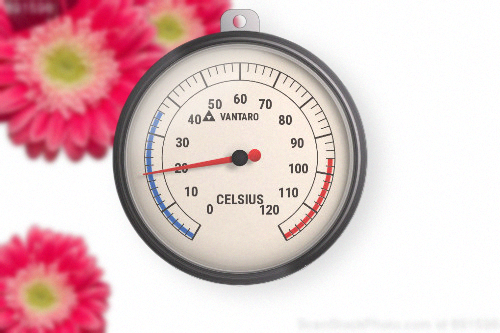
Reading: 20 °C
